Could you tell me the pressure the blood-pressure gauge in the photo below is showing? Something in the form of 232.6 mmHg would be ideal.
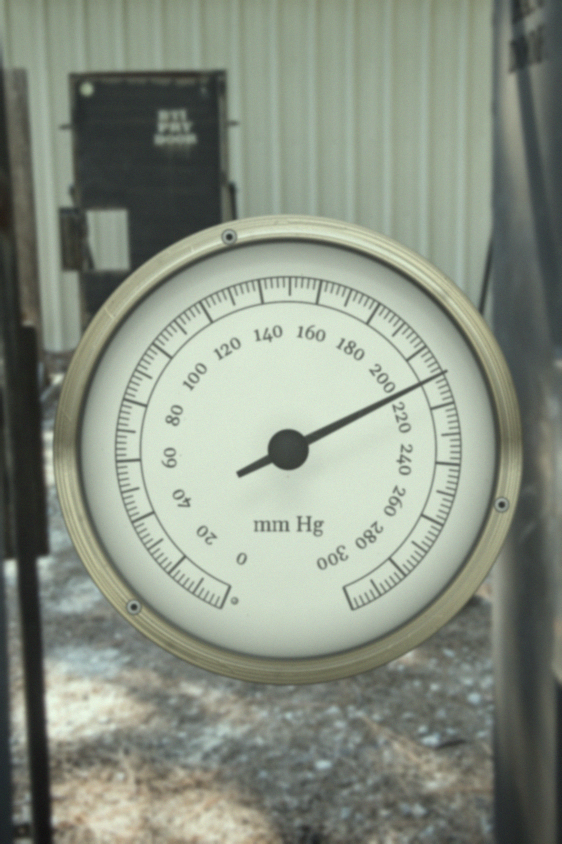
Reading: 210 mmHg
